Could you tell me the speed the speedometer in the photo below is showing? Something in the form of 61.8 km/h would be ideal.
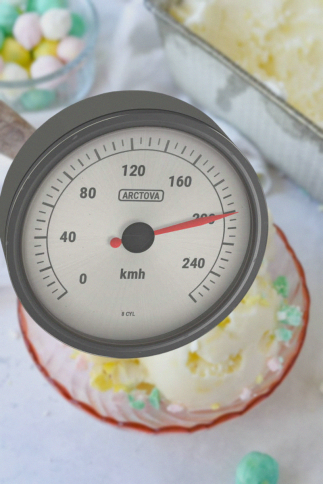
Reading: 200 km/h
